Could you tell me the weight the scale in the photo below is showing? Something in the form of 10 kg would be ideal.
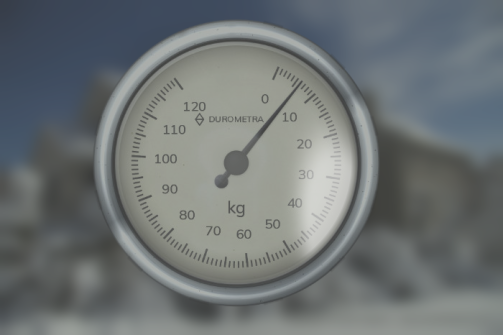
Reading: 6 kg
